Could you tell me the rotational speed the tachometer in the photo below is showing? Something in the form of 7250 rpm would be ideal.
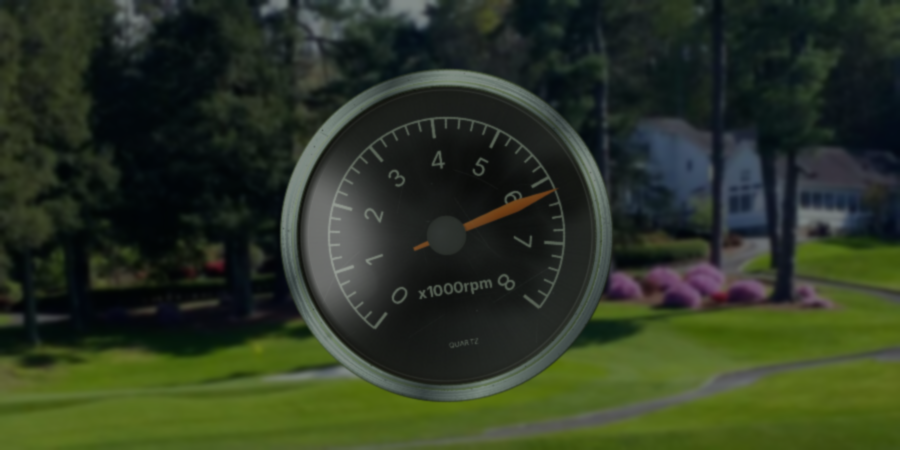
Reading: 6200 rpm
